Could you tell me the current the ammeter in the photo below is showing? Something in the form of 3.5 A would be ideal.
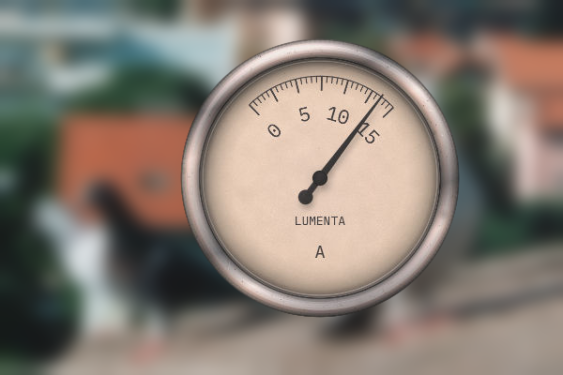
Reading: 13.5 A
